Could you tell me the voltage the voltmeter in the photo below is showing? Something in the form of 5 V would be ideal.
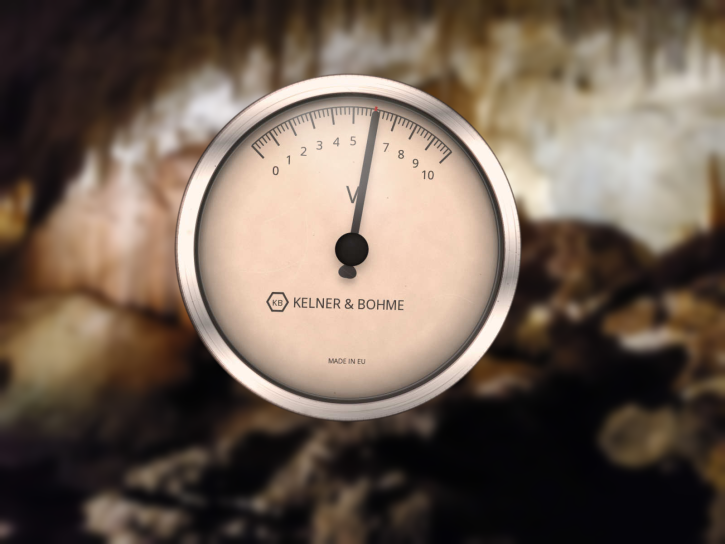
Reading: 6 V
